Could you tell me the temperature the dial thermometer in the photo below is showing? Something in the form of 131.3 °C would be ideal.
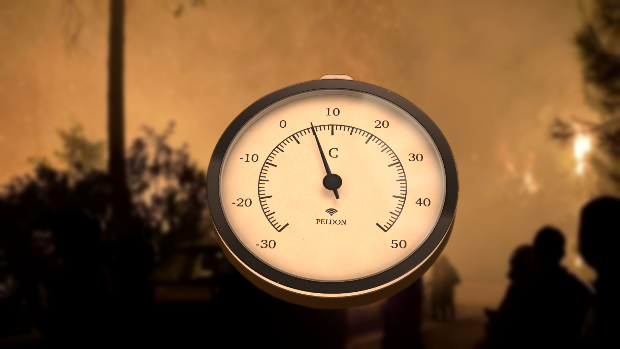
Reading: 5 °C
